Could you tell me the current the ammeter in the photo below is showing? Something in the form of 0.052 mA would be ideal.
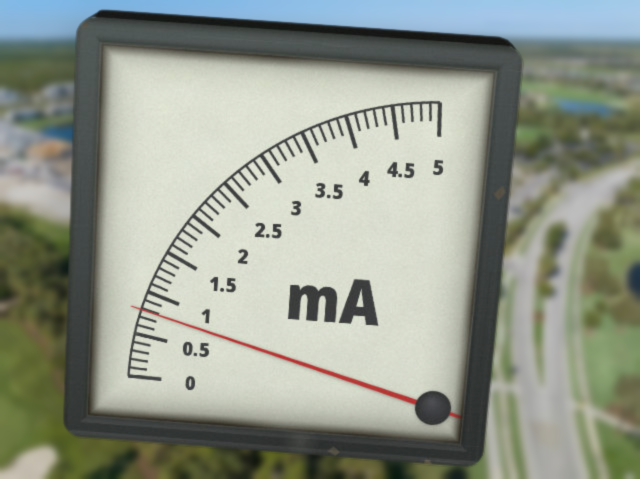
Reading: 0.8 mA
